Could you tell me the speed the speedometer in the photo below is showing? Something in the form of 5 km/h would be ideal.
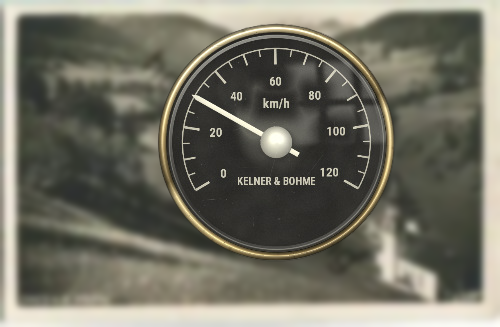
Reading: 30 km/h
